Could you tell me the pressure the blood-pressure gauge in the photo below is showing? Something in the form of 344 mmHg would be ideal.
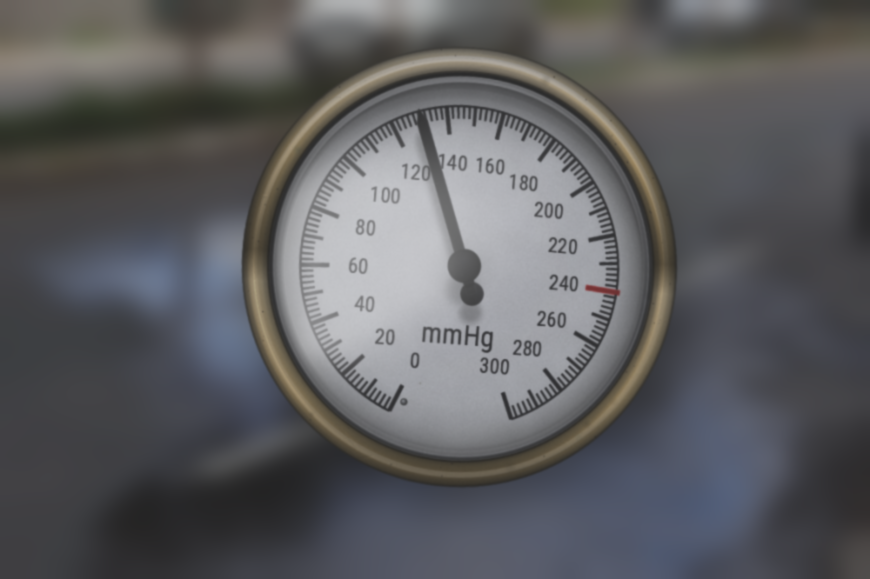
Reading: 130 mmHg
